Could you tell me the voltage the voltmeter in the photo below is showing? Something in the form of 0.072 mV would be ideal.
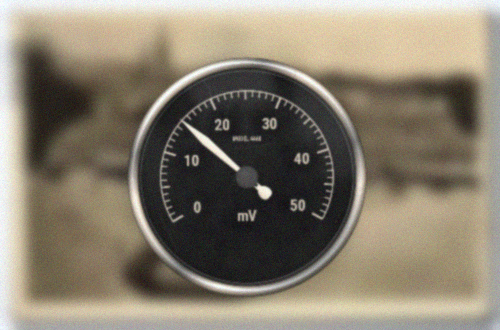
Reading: 15 mV
